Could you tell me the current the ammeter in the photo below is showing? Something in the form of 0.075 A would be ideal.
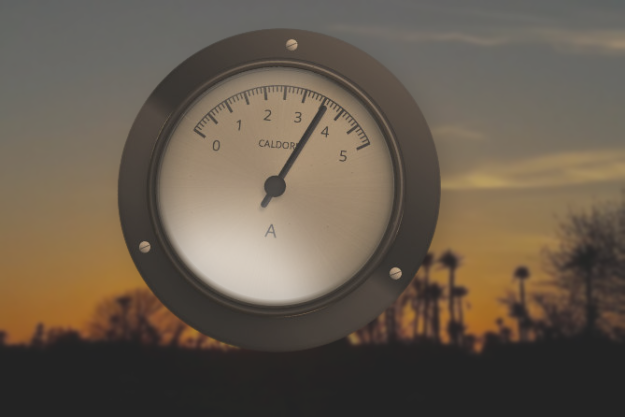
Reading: 3.6 A
